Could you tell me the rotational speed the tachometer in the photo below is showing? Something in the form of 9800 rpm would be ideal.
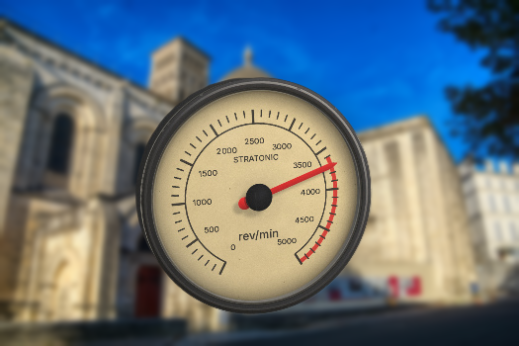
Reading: 3700 rpm
